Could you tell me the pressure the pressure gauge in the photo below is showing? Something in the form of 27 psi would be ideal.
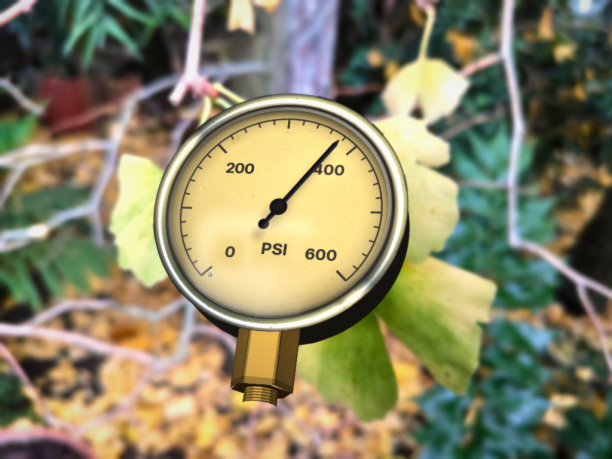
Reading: 380 psi
